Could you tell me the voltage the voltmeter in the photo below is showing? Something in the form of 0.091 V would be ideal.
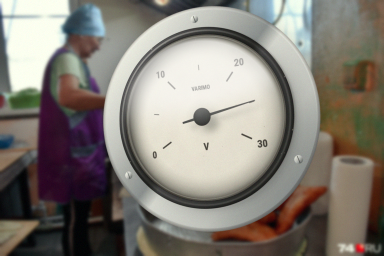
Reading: 25 V
